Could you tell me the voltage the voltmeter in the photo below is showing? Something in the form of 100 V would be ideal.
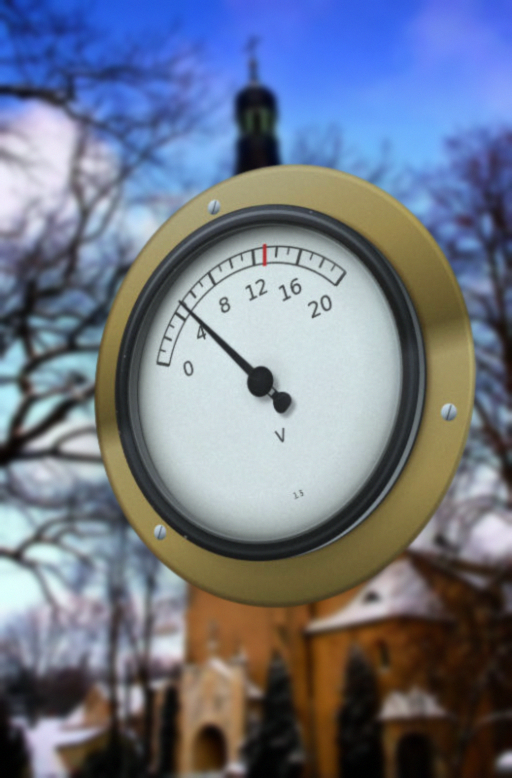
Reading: 5 V
